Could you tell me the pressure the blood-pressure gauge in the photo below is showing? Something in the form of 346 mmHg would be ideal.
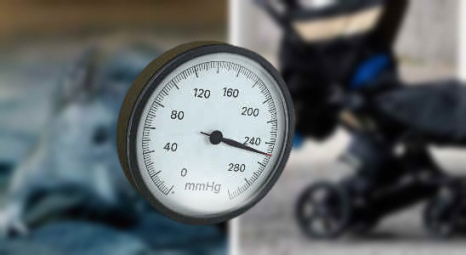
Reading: 250 mmHg
